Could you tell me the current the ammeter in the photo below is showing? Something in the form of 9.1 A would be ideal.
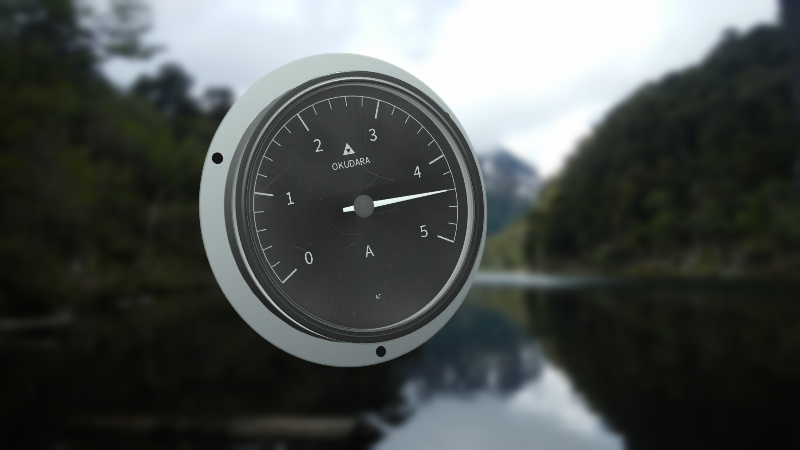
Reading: 4.4 A
